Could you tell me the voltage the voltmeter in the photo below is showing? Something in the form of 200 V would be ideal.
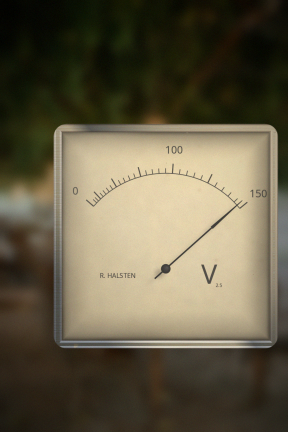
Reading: 147.5 V
